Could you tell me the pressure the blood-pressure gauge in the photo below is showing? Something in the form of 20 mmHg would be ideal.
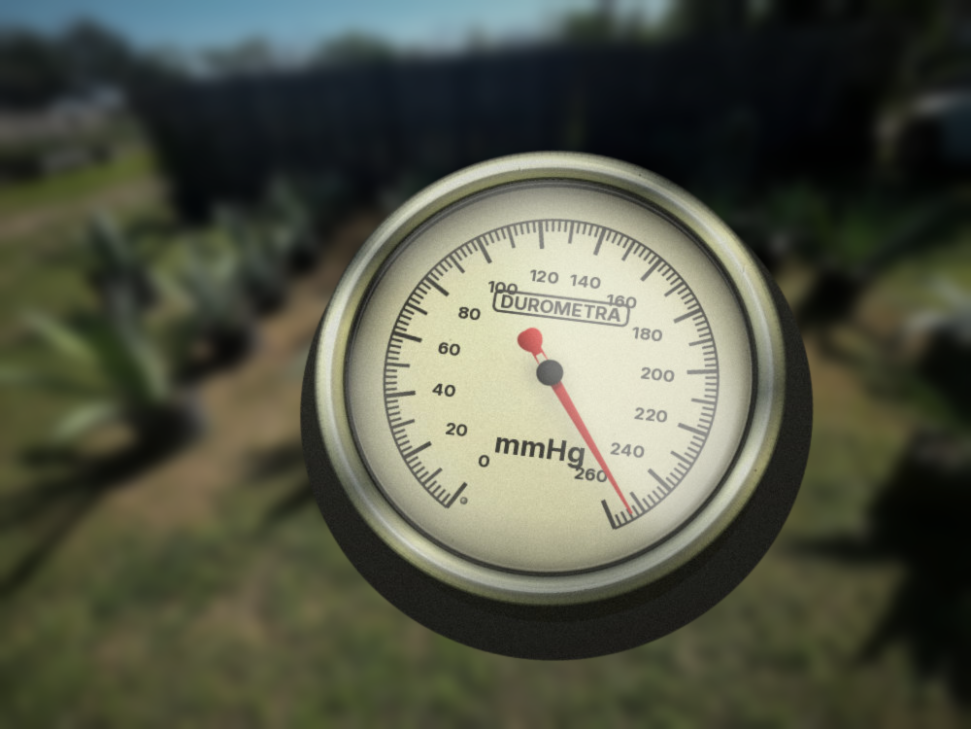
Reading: 254 mmHg
